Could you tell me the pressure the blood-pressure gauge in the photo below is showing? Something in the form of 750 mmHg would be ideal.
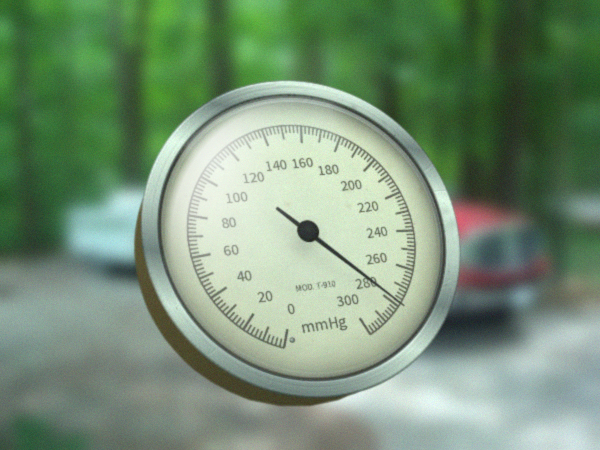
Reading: 280 mmHg
